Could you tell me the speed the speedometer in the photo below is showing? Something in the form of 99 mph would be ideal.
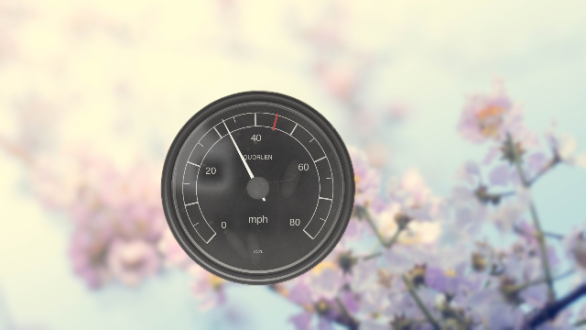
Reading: 32.5 mph
